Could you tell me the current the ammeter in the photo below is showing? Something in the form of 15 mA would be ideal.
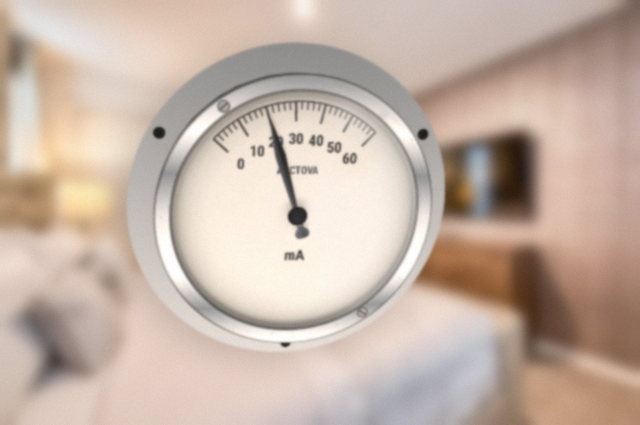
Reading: 20 mA
